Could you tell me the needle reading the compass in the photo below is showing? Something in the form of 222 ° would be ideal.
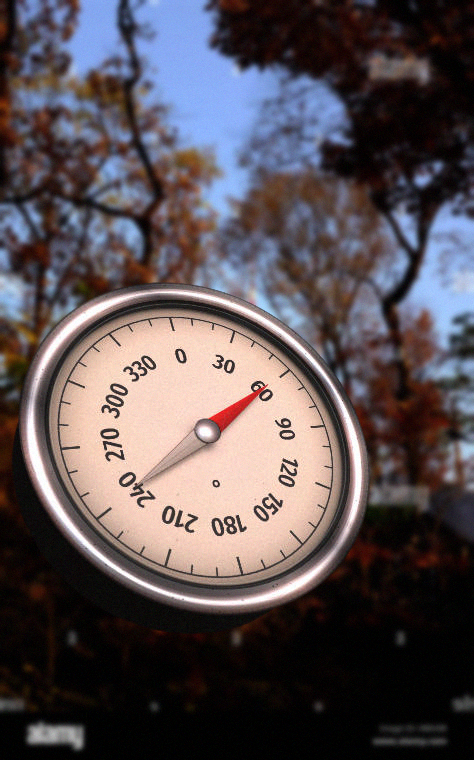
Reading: 60 °
